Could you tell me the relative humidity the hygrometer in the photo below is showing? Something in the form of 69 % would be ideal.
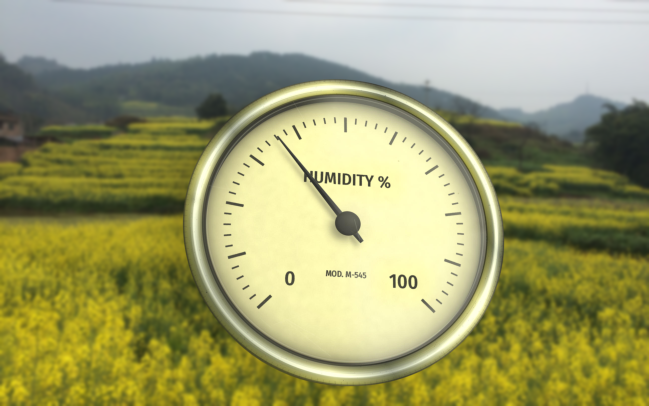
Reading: 36 %
